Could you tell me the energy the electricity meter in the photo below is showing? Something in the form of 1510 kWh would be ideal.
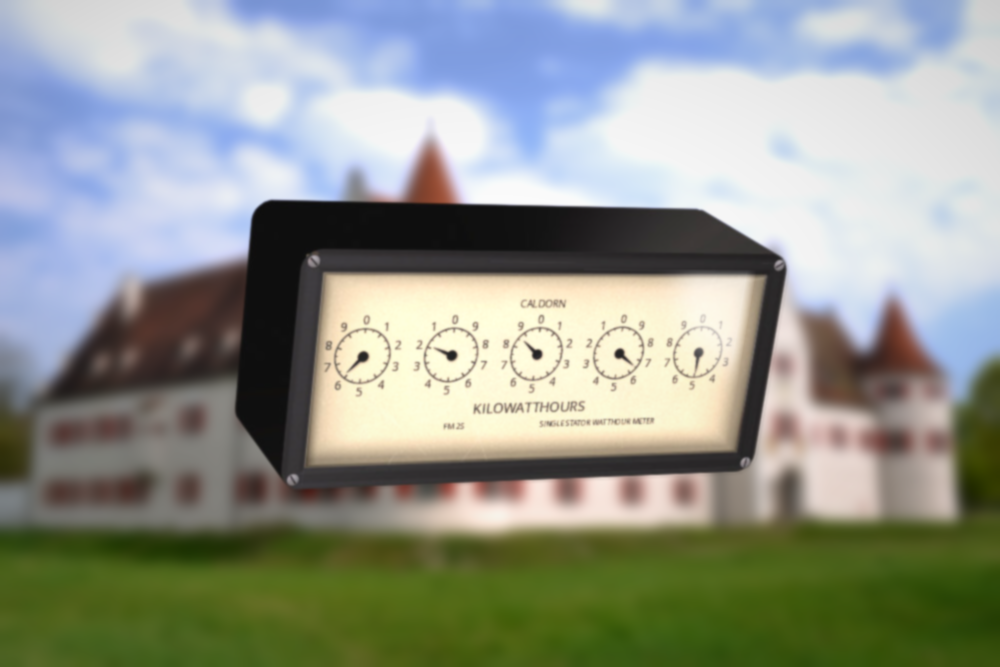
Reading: 61865 kWh
